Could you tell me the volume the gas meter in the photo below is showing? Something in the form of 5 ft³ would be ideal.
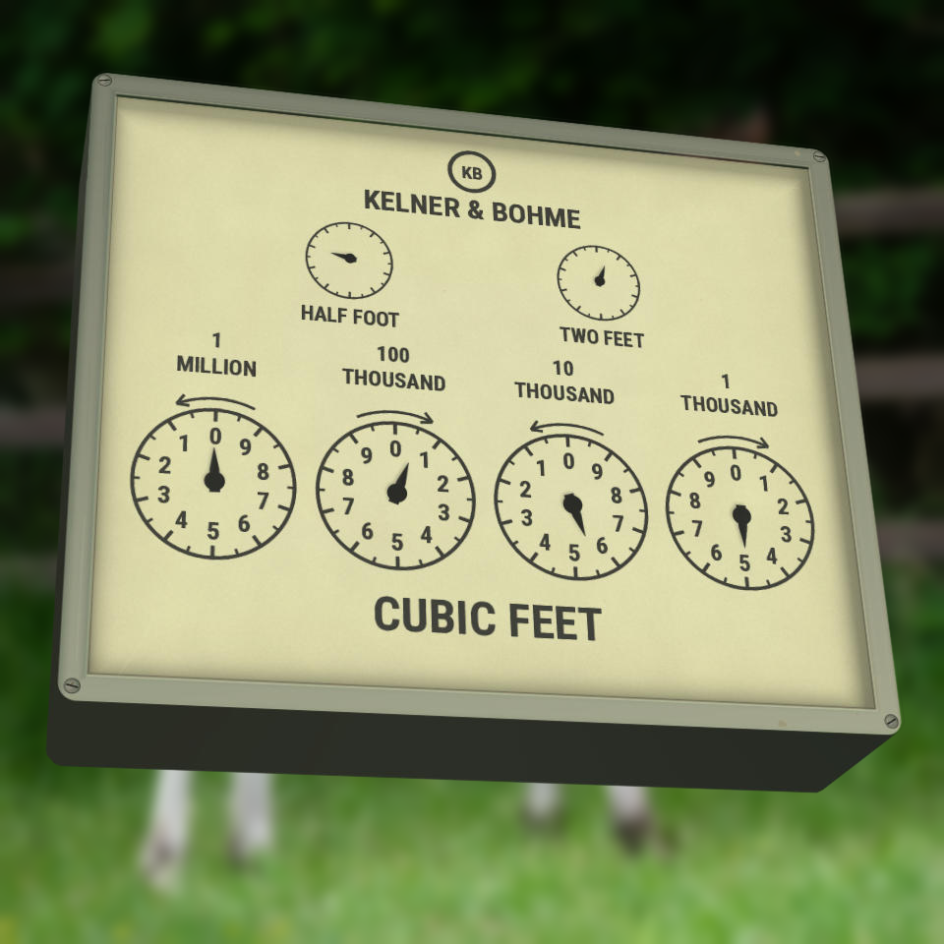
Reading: 5500 ft³
